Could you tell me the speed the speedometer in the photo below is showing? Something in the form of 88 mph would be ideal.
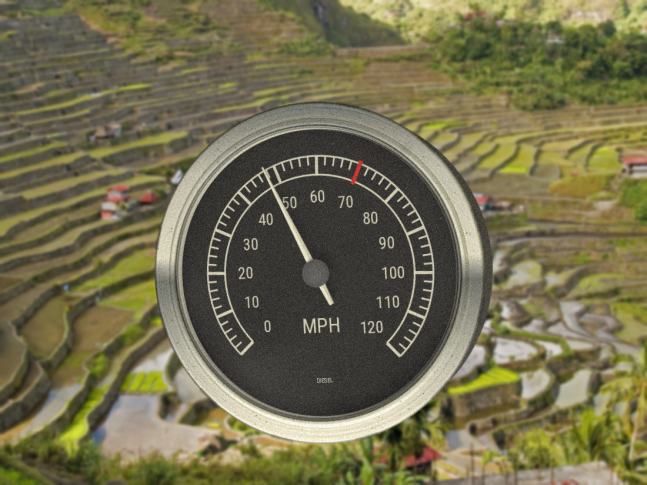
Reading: 48 mph
